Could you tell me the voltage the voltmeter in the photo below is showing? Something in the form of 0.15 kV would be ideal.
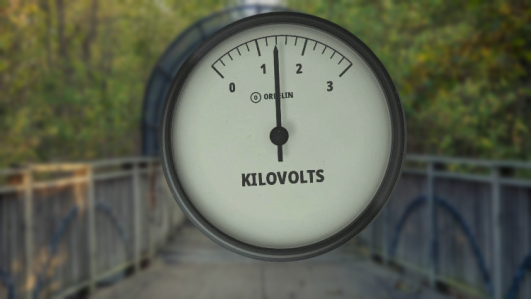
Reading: 1.4 kV
